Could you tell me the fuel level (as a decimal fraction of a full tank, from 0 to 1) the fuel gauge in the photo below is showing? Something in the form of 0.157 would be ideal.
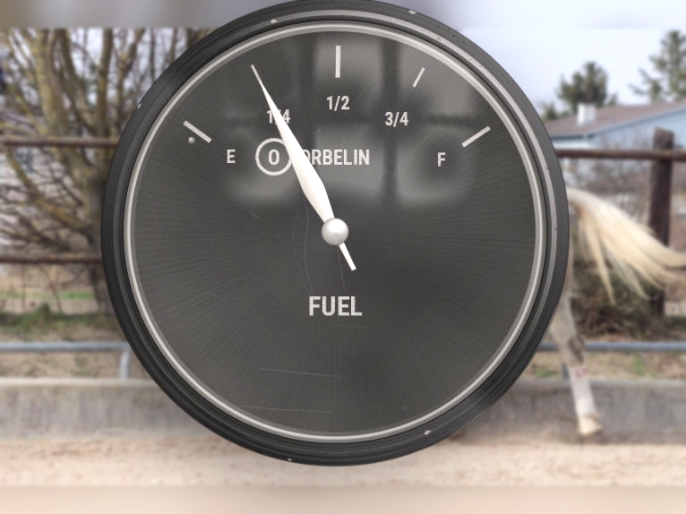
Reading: 0.25
